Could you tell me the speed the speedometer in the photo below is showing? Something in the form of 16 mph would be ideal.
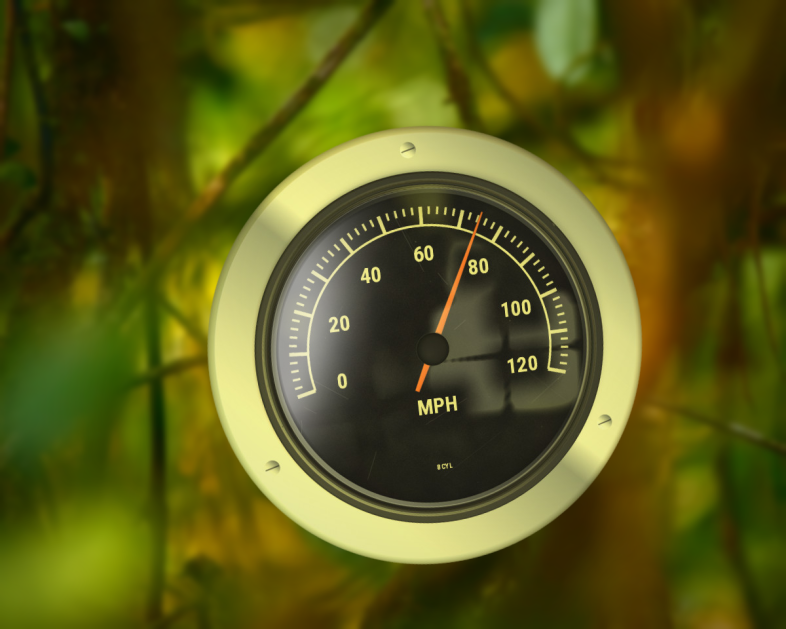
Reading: 74 mph
